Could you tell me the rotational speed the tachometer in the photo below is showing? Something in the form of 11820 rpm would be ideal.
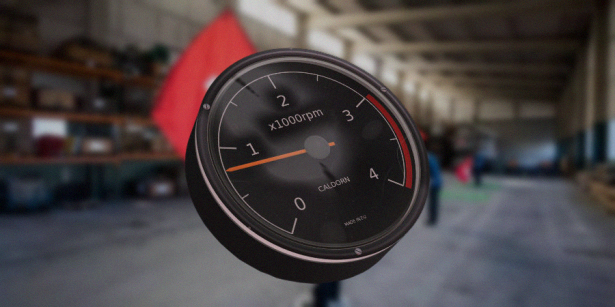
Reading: 750 rpm
